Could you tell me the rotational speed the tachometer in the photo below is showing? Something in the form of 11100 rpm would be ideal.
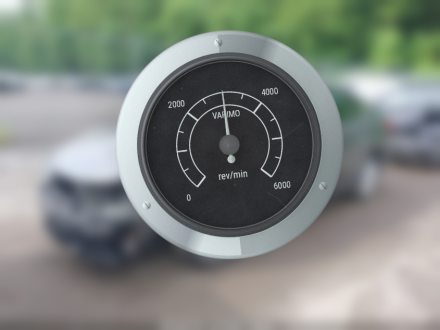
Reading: 3000 rpm
